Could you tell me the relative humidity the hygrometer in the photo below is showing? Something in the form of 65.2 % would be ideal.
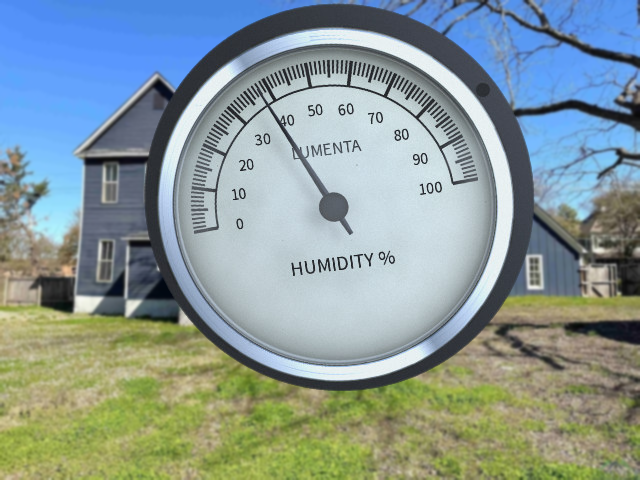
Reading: 38 %
